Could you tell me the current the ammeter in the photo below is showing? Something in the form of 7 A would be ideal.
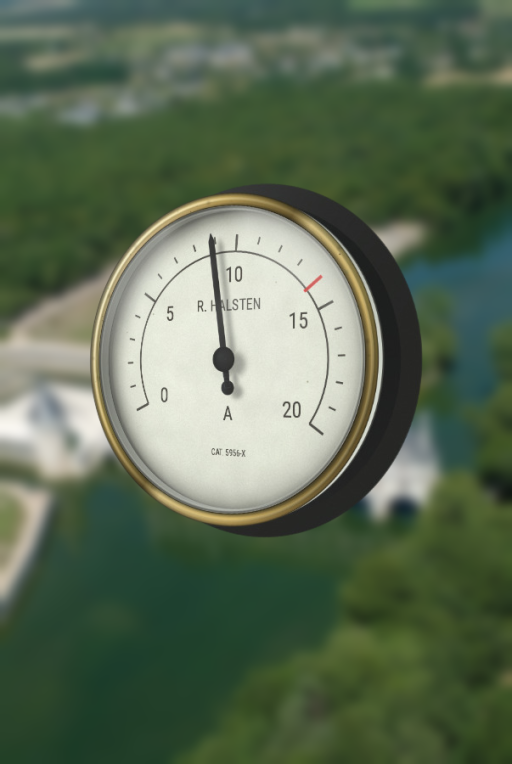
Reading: 9 A
